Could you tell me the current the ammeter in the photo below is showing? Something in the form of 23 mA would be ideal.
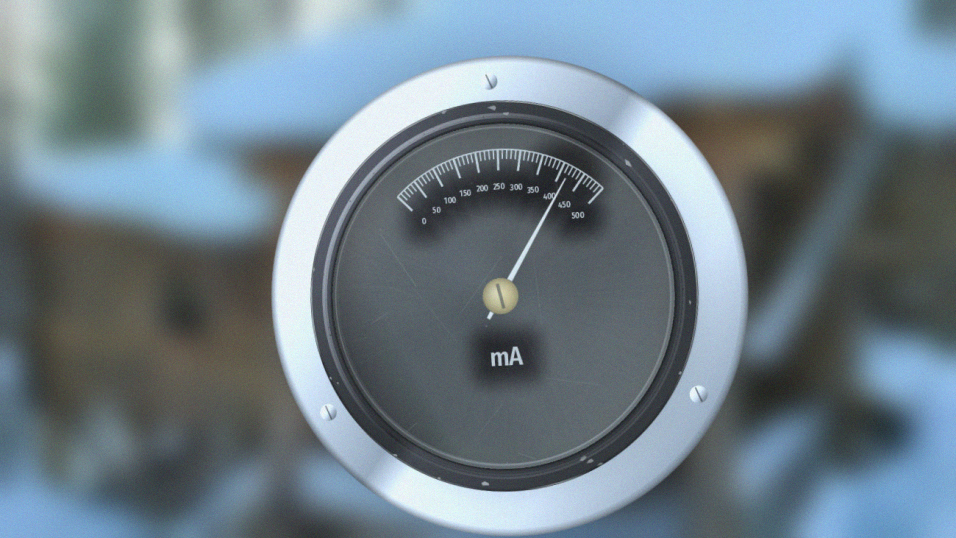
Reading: 420 mA
